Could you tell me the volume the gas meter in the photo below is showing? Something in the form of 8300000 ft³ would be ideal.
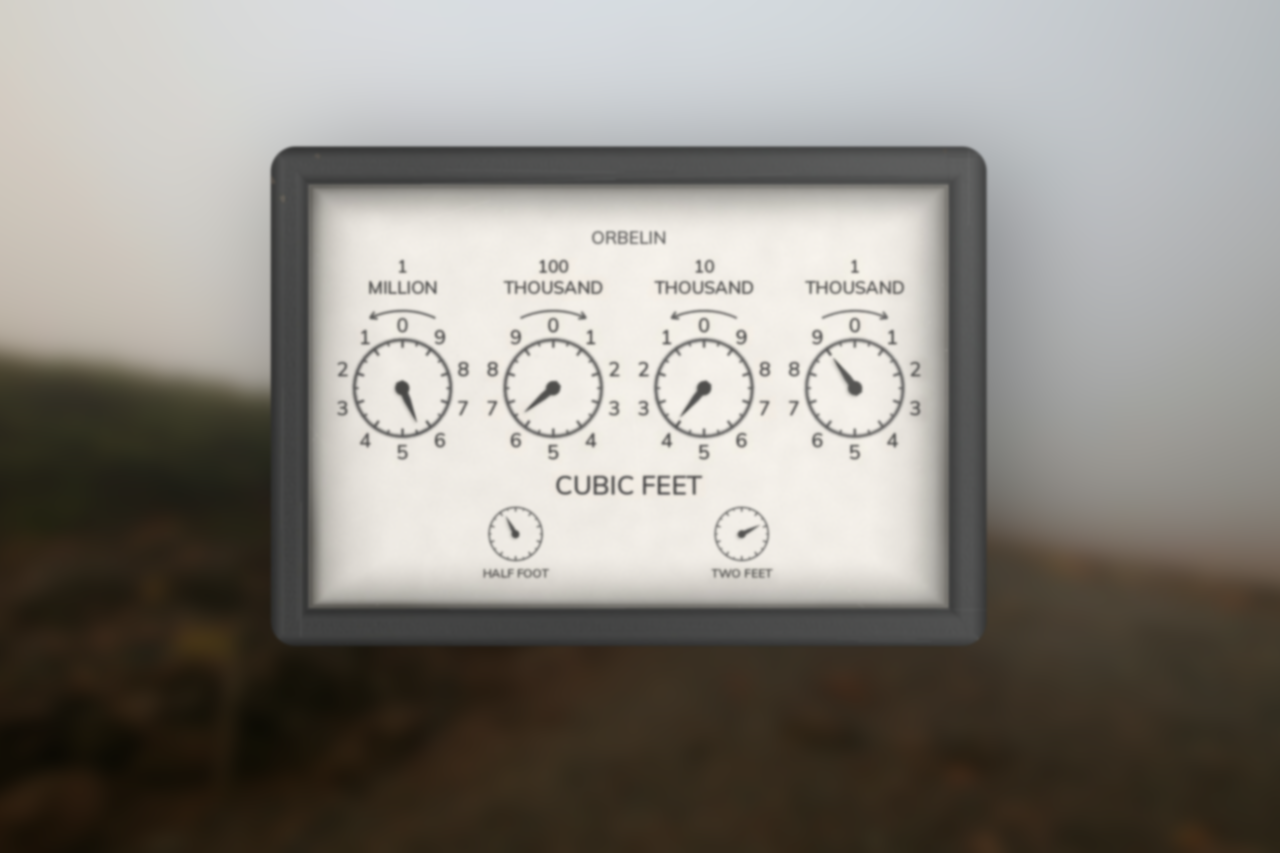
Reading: 563900 ft³
